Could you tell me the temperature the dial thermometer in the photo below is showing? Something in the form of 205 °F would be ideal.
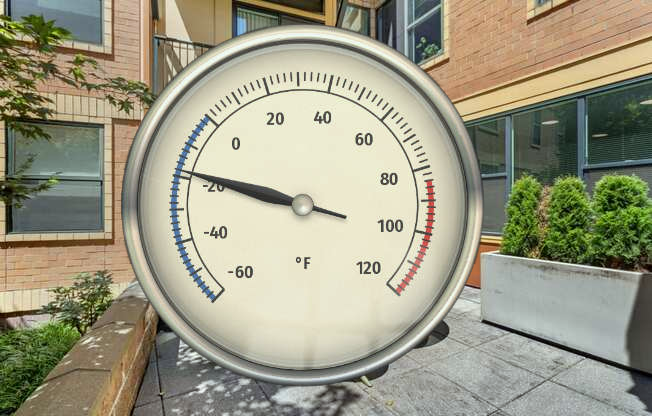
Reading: -18 °F
